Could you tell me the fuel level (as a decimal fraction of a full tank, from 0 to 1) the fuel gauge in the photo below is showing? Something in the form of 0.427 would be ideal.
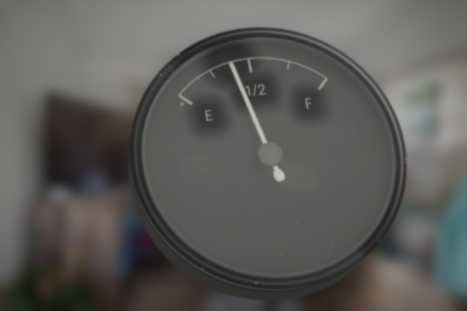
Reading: 0.375
